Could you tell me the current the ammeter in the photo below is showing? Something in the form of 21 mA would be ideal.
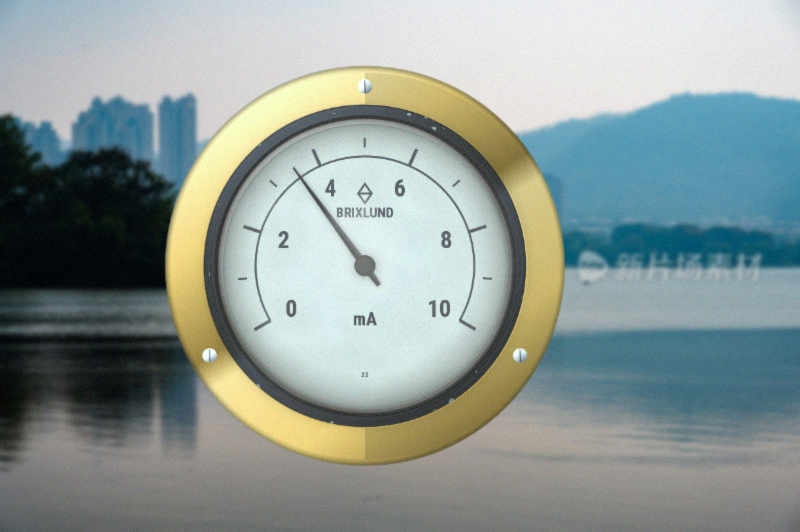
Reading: 3.5 mA
